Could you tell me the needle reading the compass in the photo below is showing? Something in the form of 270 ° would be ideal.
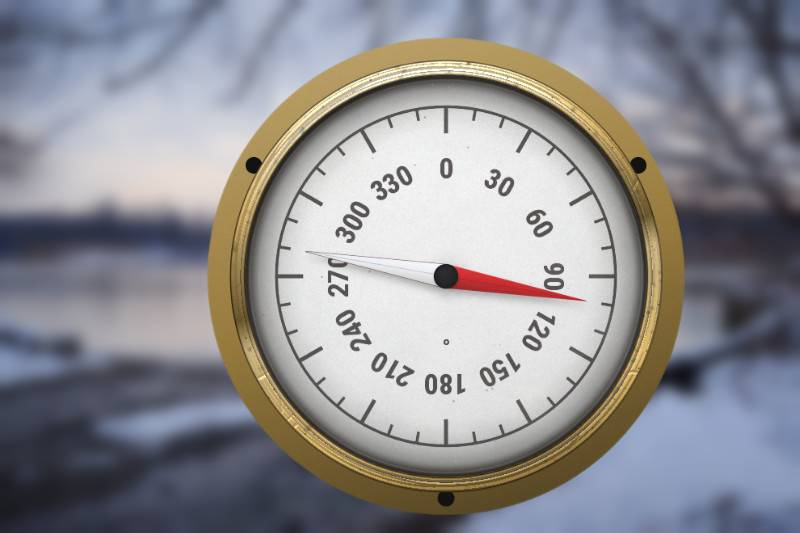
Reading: 100 °
